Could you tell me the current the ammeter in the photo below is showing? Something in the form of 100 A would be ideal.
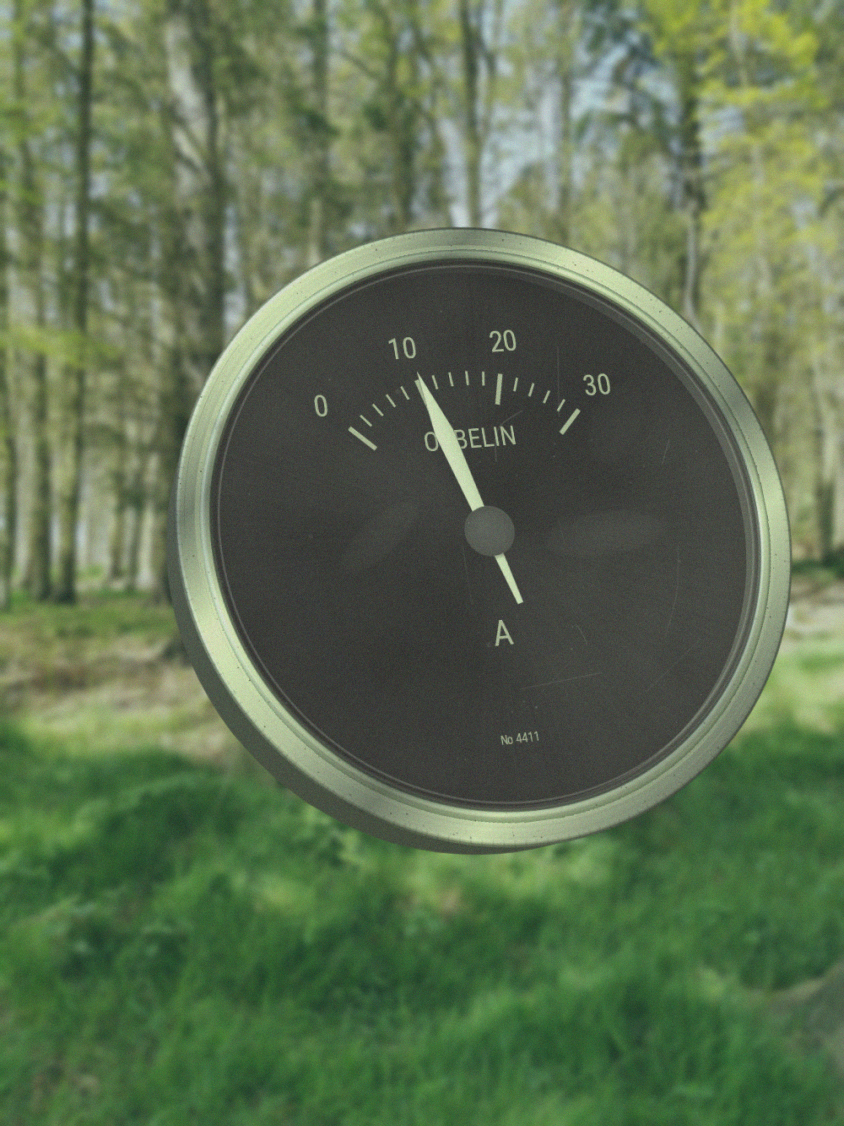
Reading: 10 A
